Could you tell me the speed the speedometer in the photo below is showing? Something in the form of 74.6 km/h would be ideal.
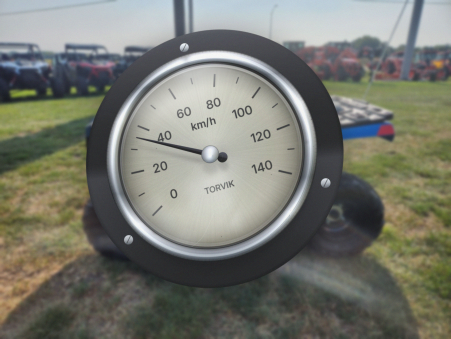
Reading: 35 km/h
